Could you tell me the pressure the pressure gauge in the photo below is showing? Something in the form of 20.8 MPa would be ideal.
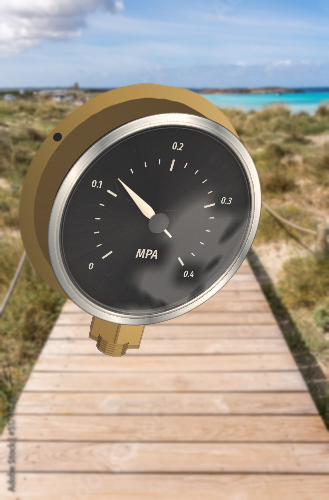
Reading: 0.12 MPa
